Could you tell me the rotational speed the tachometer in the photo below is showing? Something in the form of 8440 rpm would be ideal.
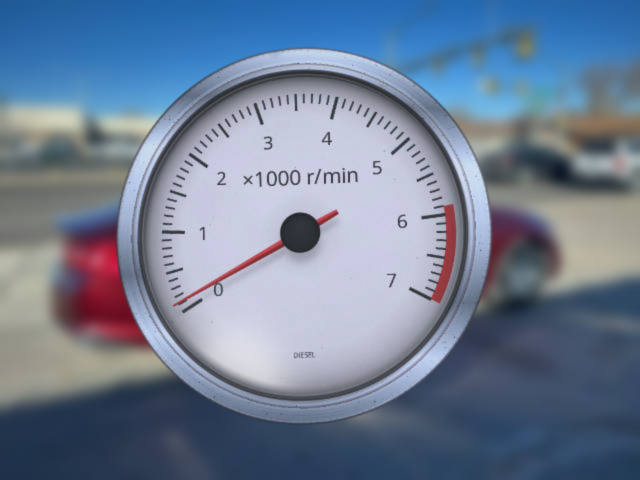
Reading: 100 rpm
